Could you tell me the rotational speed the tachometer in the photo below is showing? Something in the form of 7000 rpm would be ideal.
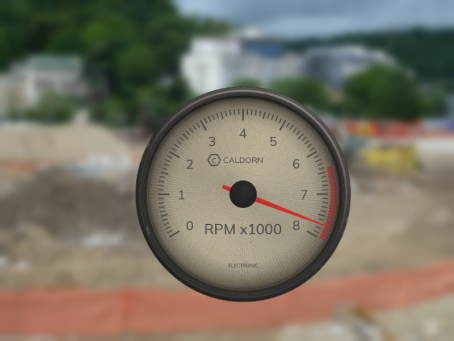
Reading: 7700 rpm
